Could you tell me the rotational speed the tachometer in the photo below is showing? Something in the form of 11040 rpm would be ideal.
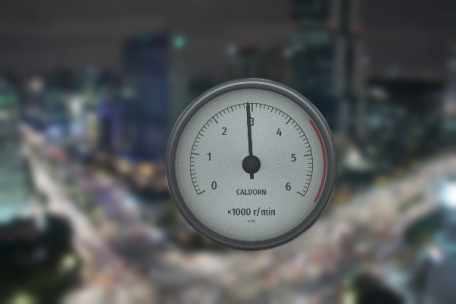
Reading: 2900 rpm
